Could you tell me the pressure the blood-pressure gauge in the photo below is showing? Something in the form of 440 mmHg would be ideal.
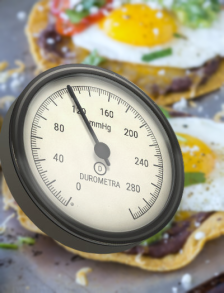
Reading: 120 mmHg
